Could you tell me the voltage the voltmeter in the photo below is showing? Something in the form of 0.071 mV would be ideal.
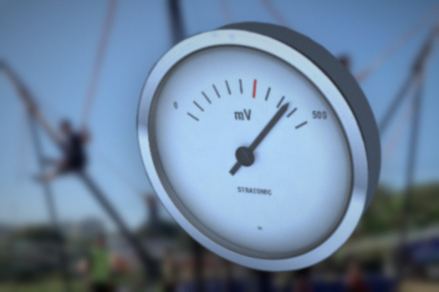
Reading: 425 mV
